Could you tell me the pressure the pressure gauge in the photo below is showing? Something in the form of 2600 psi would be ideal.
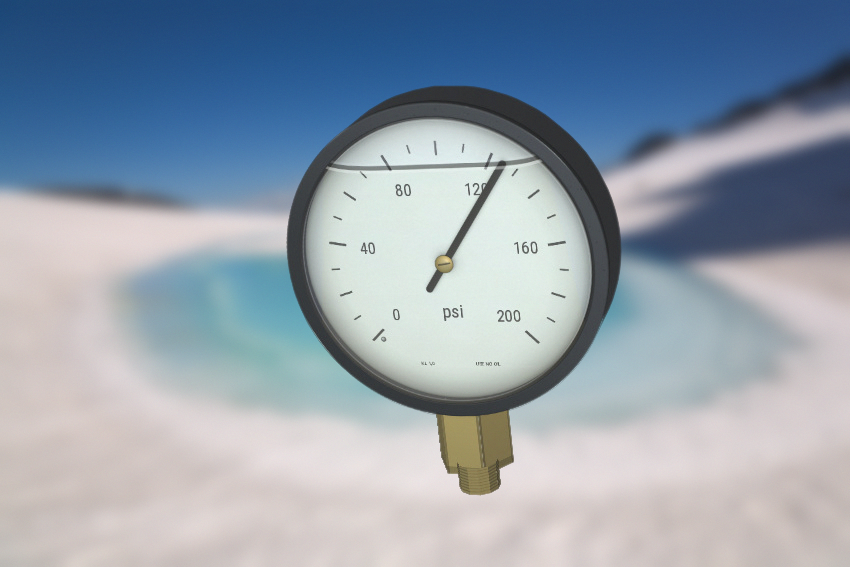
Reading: 125 psi
